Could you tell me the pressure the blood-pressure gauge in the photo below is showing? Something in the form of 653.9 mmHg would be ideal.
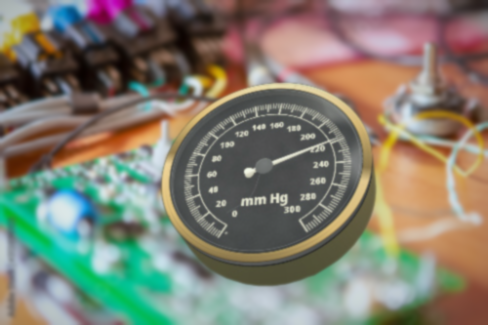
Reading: 220 mmHg
